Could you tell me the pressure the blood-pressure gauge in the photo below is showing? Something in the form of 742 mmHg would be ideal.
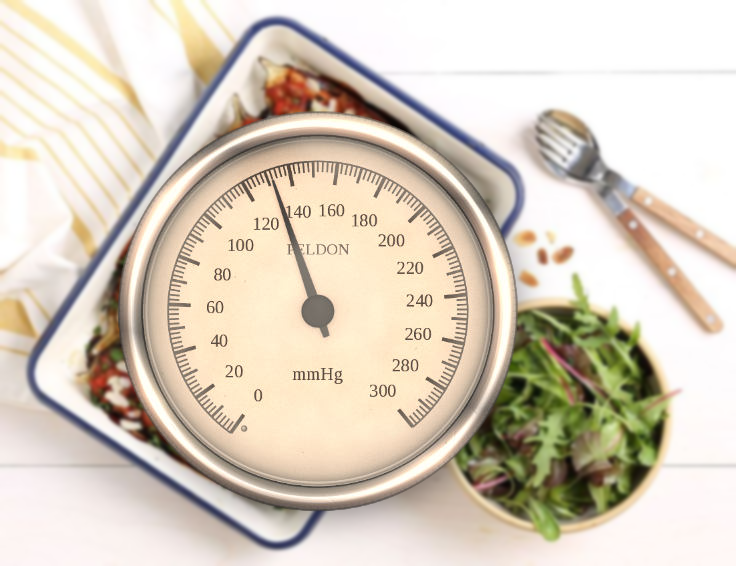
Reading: 132 mmHg
